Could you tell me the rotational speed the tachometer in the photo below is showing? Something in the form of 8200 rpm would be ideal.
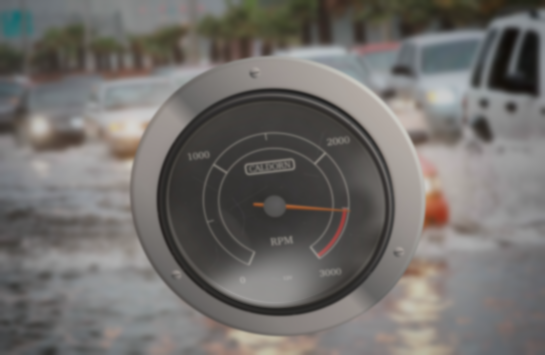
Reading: 2500 rpm
